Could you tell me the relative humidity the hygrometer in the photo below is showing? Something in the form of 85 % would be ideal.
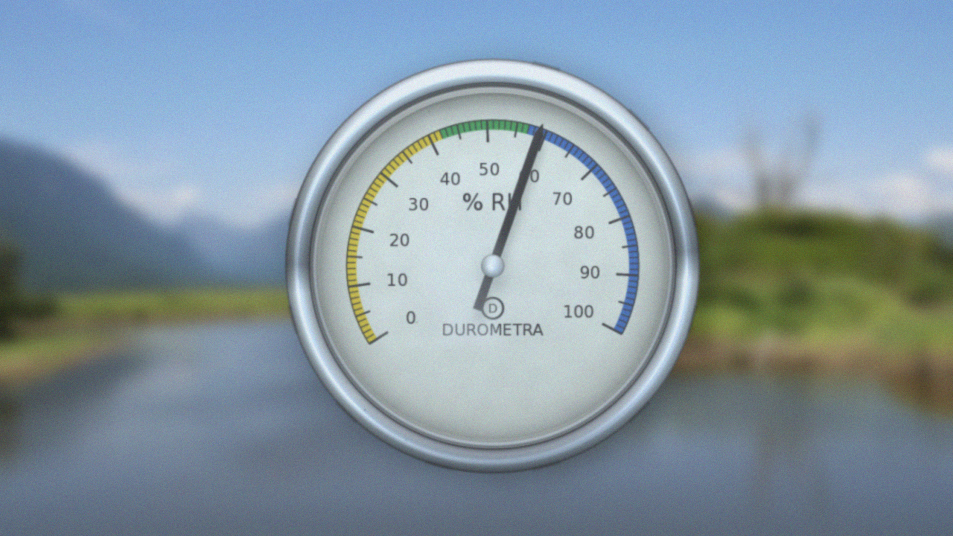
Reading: 59 %
